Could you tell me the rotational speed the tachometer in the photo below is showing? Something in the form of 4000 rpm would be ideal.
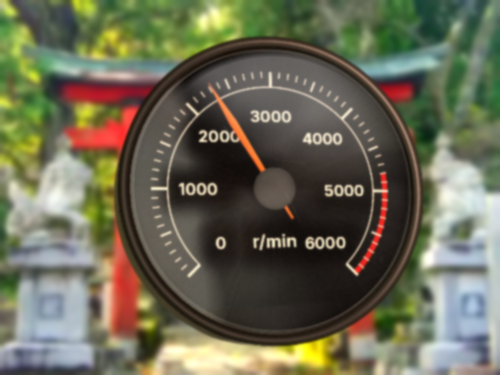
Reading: 2300 rpm
